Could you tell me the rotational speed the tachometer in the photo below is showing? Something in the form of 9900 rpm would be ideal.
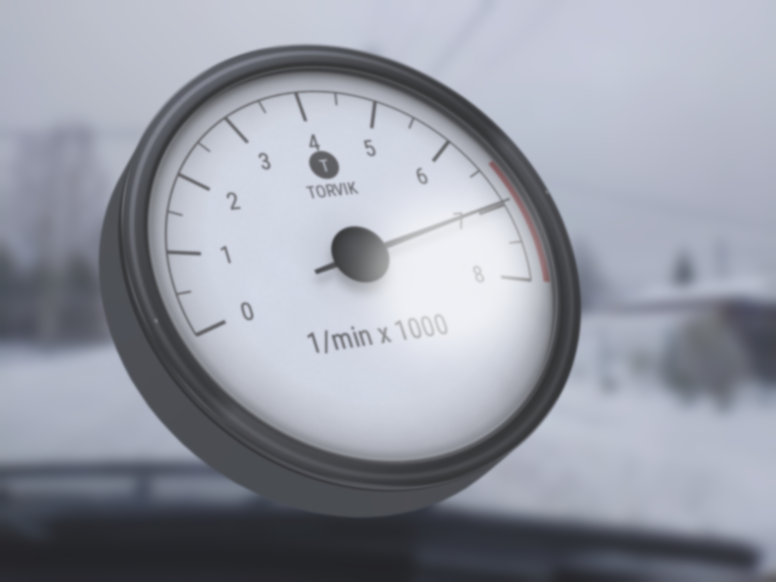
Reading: 7000 rpm
